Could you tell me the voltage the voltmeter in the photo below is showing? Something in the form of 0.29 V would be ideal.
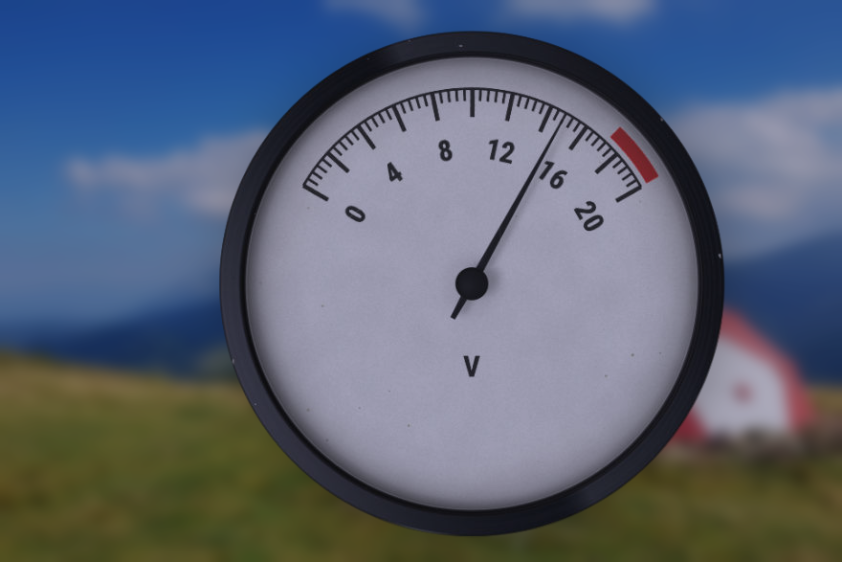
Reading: 14.8 V
